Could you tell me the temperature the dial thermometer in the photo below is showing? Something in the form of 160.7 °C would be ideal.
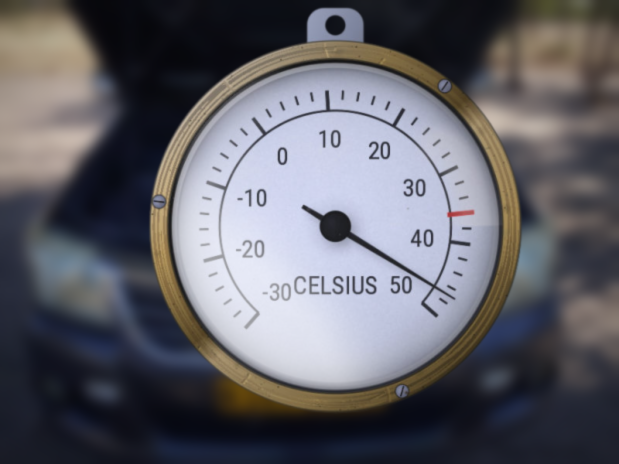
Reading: 47 °C
